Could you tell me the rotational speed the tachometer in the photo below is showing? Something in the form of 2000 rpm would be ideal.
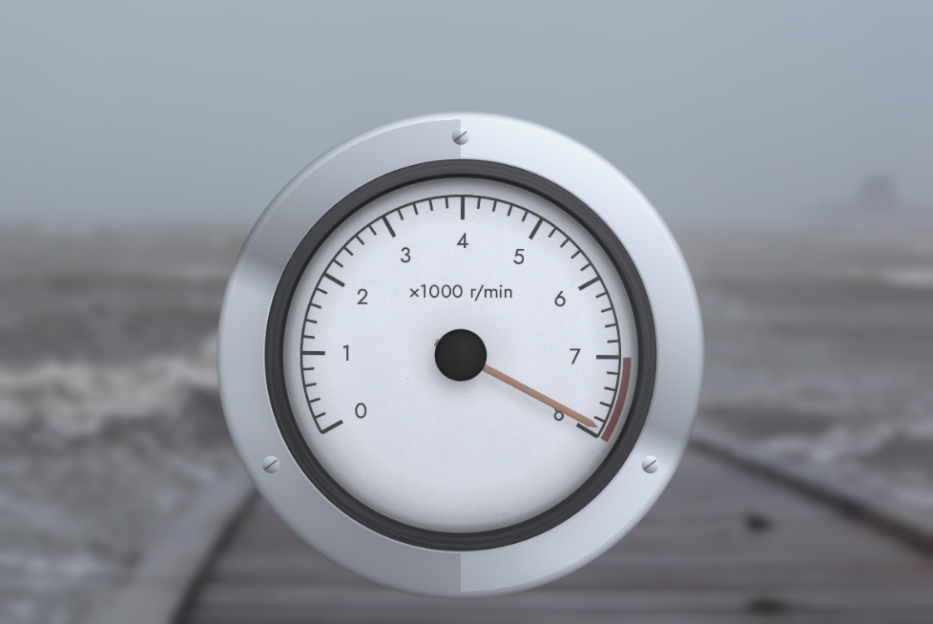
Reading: 7900 rpm
